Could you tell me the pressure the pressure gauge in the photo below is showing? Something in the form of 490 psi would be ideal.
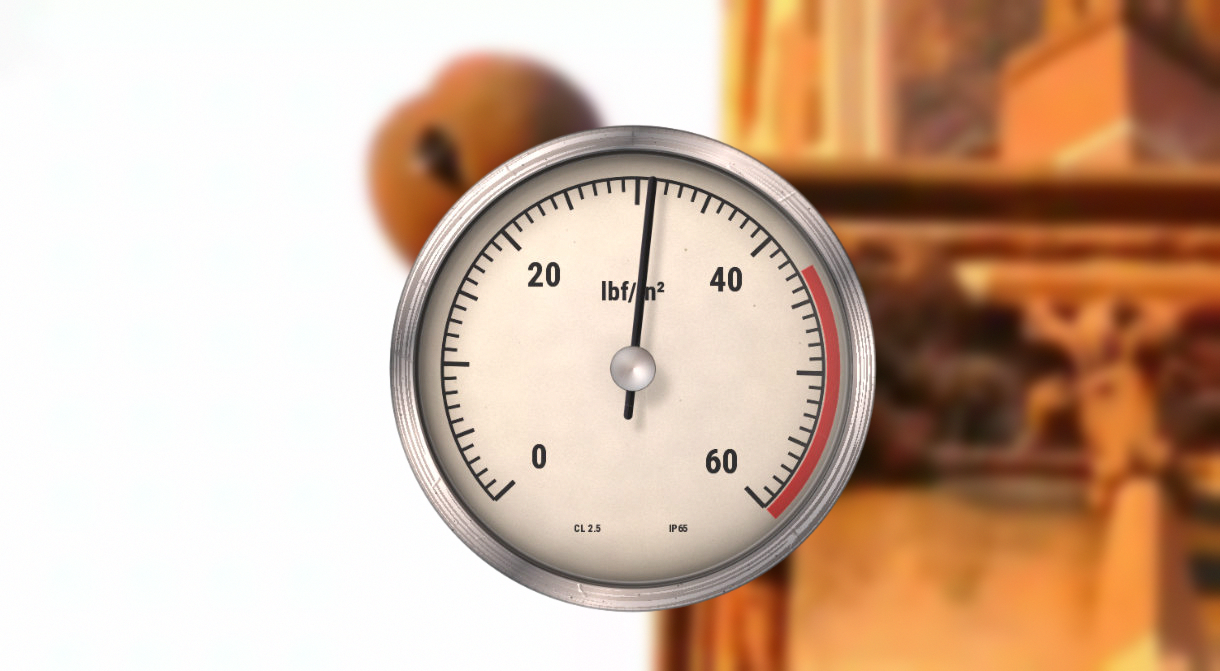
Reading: 31 psi
